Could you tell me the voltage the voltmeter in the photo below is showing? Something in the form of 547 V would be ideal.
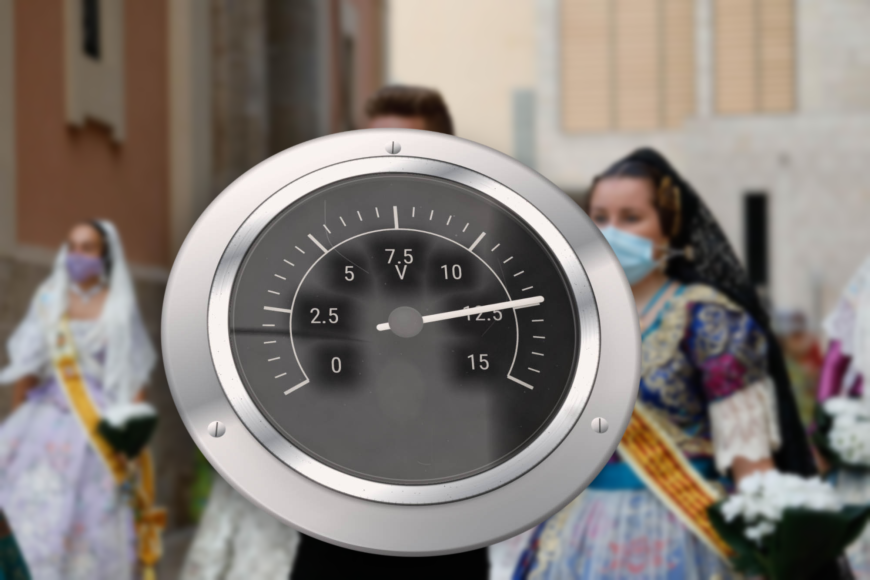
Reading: 12.5 V
